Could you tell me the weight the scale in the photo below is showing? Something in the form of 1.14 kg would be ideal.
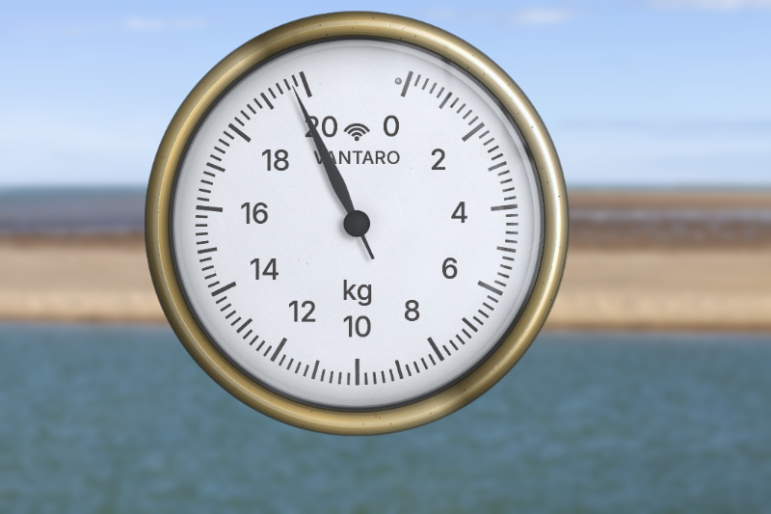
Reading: 19.7 kg
